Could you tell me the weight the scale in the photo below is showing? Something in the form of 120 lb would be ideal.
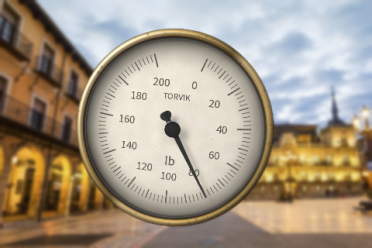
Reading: 80 lb
